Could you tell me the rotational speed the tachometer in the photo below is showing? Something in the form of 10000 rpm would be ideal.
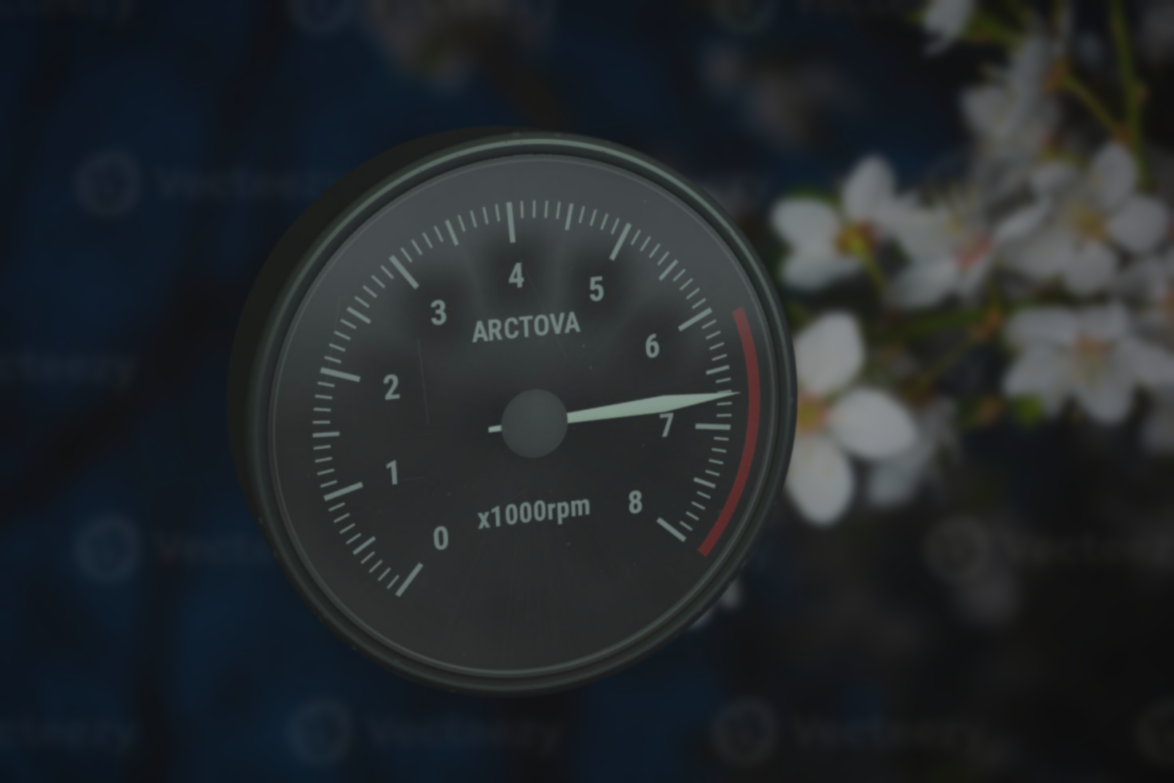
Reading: 6700 rpm
